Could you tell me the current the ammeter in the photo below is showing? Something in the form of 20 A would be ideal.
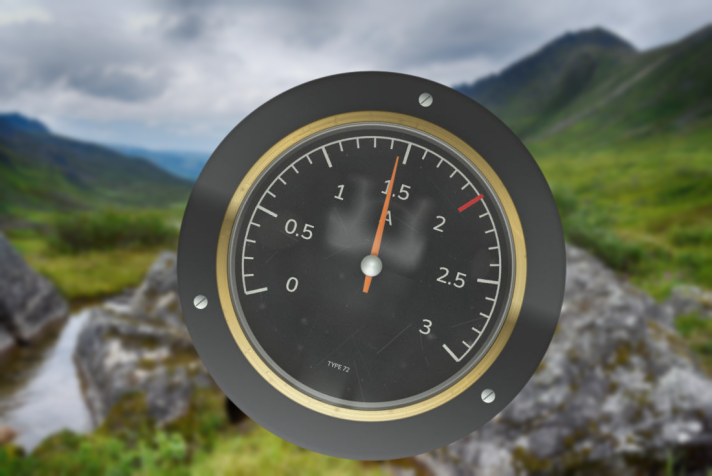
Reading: 1.45 A
